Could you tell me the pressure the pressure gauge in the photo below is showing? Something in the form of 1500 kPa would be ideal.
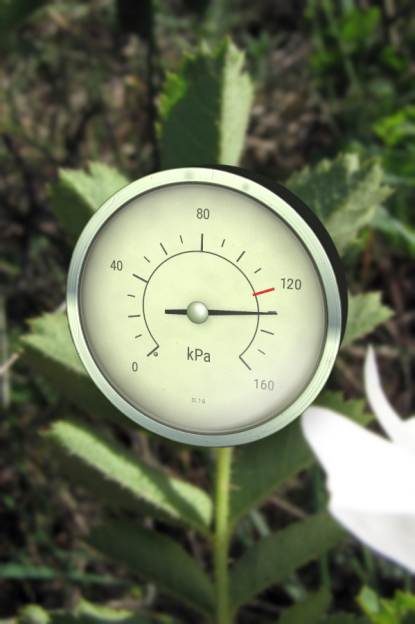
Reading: 130 kPa
